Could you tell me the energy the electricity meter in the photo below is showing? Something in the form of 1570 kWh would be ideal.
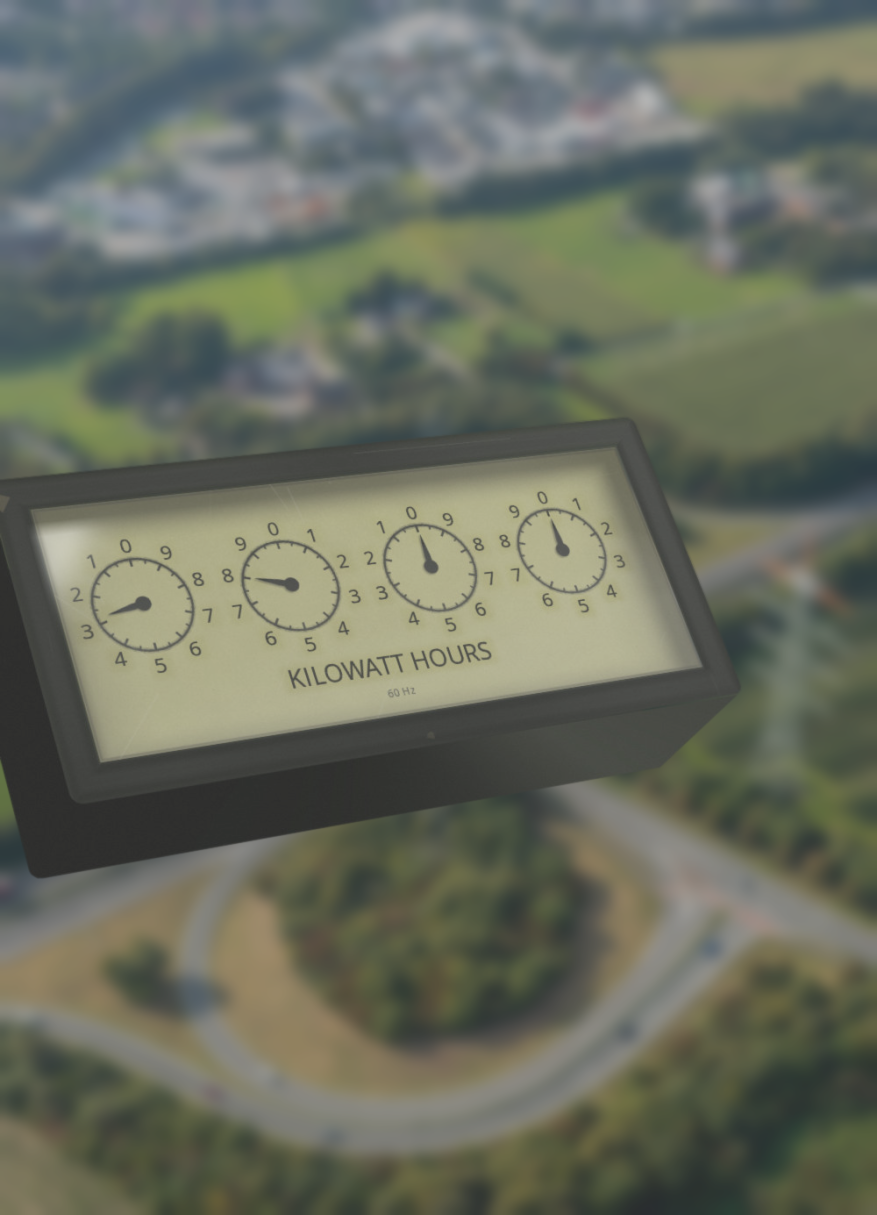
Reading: 2800 kWh
